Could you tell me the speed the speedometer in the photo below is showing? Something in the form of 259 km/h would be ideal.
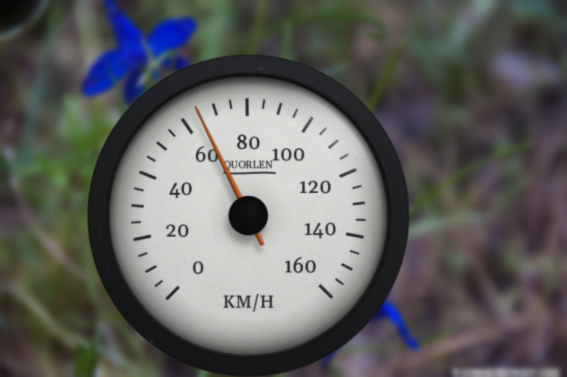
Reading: 65 km/h
